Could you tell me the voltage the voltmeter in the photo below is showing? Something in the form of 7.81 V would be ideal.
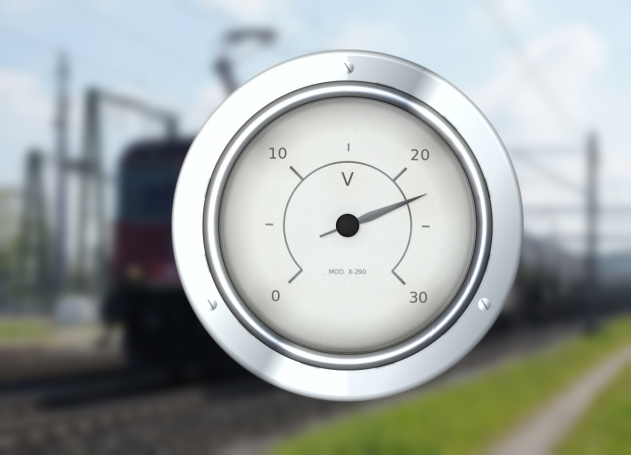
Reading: 22.5 V
